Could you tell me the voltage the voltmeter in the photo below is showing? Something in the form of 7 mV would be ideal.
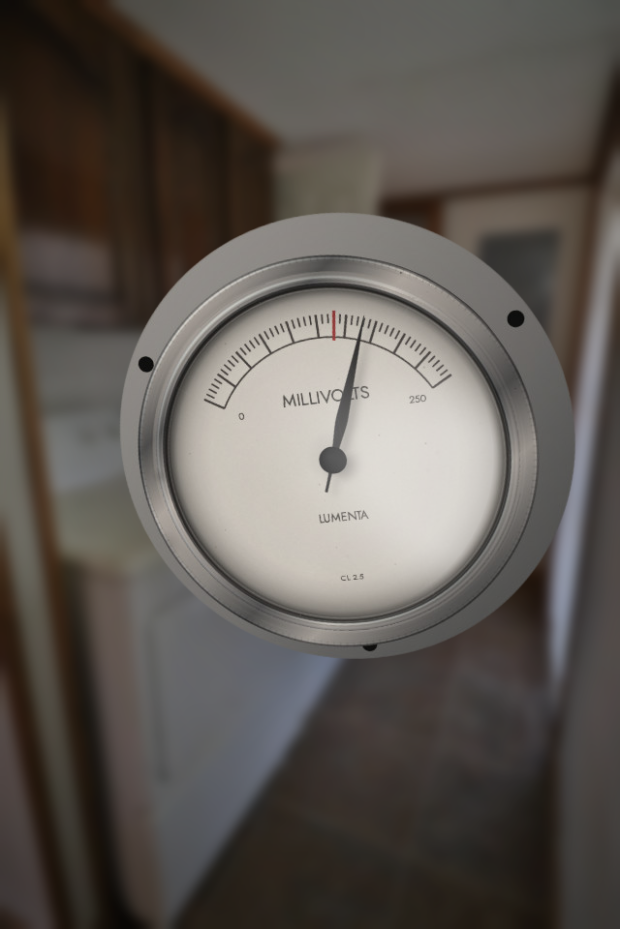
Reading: 165 mV
